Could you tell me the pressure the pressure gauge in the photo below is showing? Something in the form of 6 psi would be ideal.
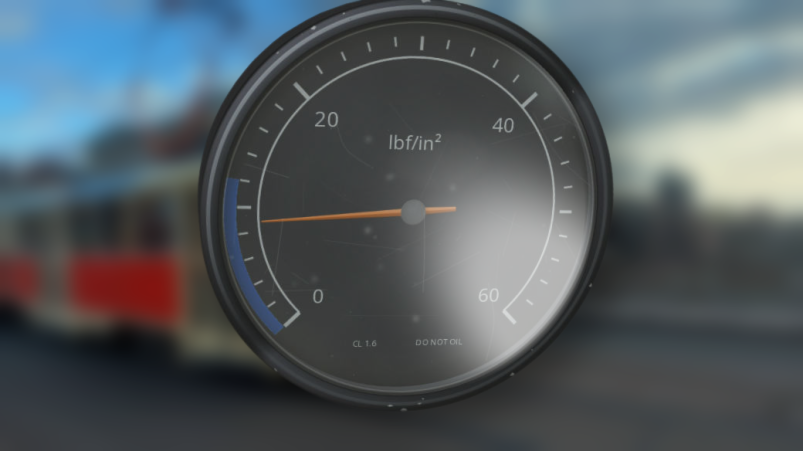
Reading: 9 psi
